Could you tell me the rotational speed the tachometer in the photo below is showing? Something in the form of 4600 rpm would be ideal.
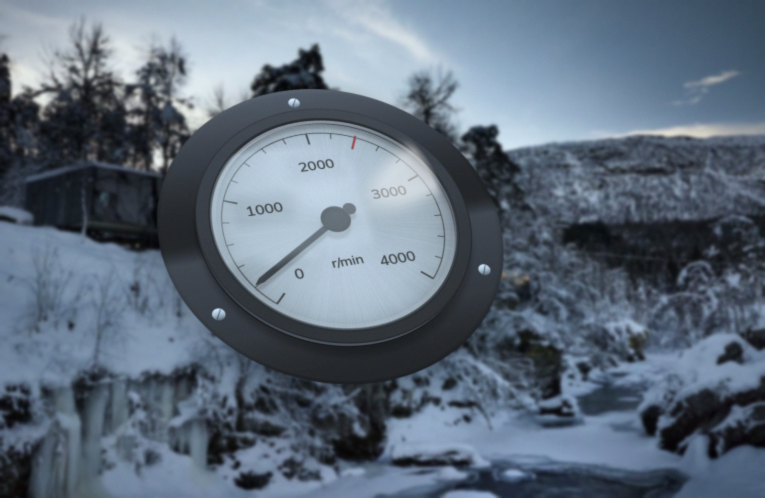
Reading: 200 rpm
